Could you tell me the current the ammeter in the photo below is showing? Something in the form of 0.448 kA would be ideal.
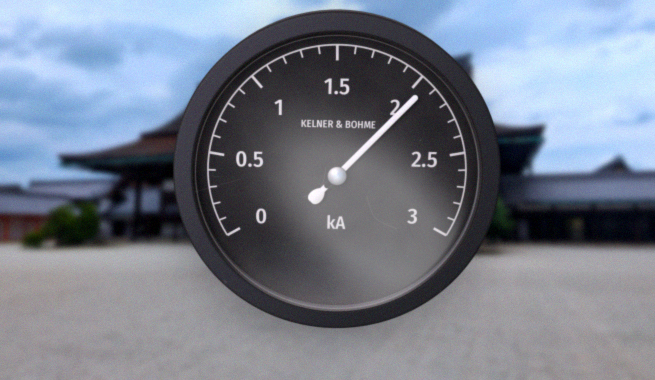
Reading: 2.05 kA
